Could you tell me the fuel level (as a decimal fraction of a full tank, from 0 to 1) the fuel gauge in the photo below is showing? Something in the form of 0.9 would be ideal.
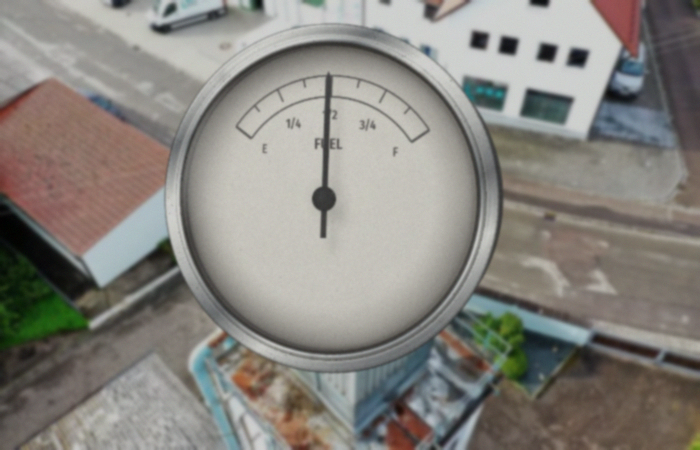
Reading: 0.5
